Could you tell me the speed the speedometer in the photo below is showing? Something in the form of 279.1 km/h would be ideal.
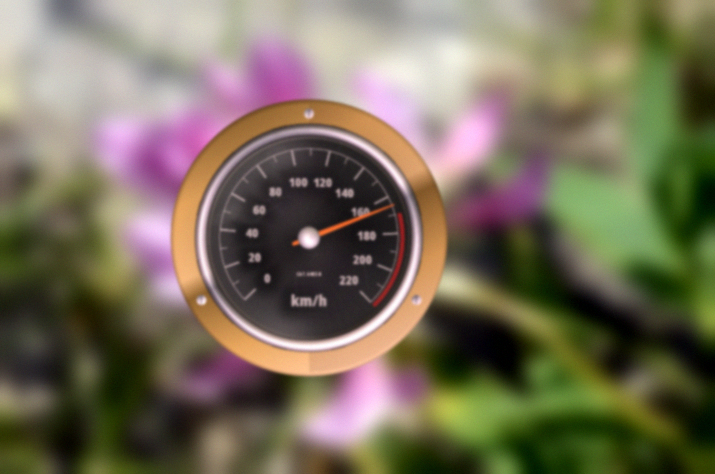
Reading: 165 km/h
